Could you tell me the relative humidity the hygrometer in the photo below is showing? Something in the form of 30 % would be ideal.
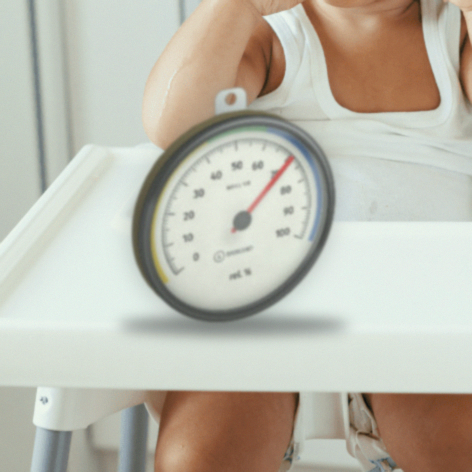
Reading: 70 %
